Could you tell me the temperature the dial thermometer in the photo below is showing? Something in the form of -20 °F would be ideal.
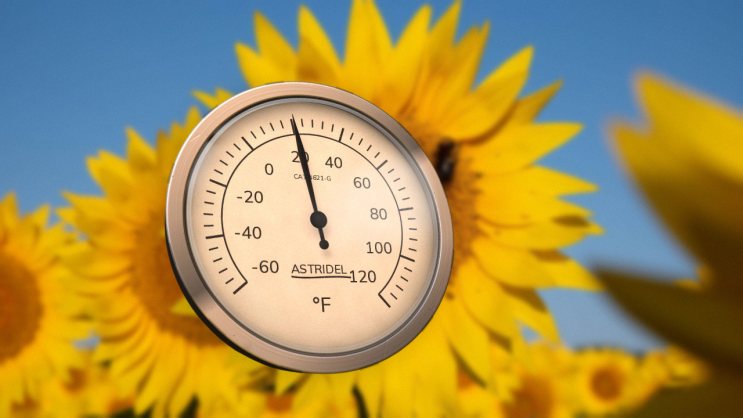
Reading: 20 °F
